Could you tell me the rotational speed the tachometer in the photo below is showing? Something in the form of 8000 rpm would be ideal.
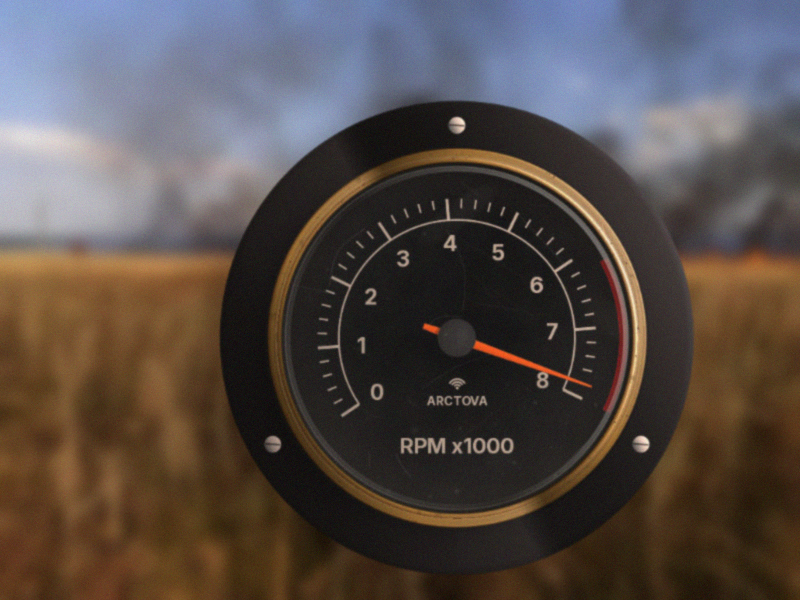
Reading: 7800 rpm
